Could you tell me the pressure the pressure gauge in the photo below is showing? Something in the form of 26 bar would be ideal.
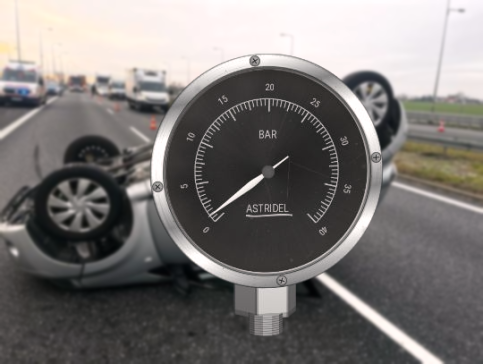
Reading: 1 bar
